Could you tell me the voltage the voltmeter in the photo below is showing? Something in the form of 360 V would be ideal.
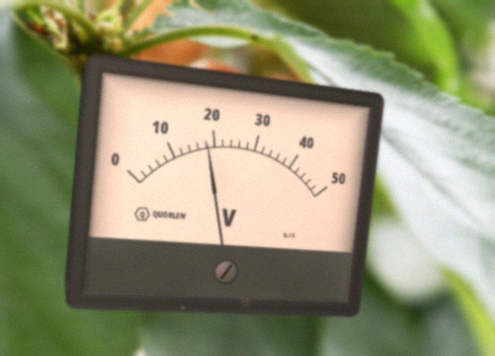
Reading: 18 V
